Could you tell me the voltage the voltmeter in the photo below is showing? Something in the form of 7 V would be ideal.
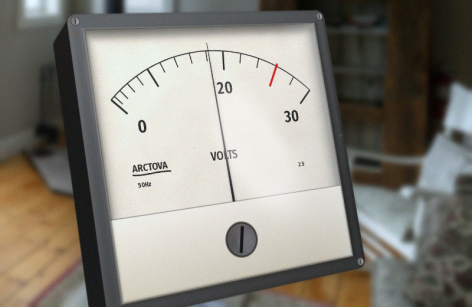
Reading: 18 V
